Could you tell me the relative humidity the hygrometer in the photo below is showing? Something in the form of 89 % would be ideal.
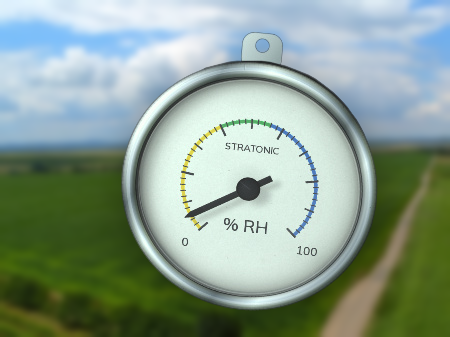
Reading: 6 %
